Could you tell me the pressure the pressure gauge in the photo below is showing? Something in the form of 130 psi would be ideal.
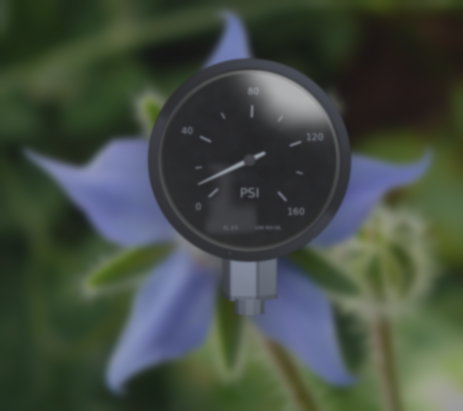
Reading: 10 psi
